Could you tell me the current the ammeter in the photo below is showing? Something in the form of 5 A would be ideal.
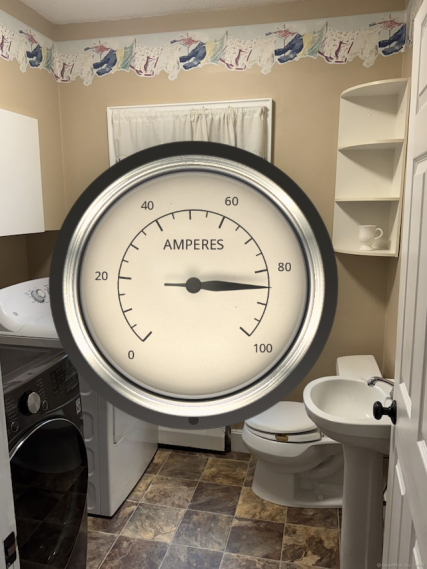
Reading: 85 A
